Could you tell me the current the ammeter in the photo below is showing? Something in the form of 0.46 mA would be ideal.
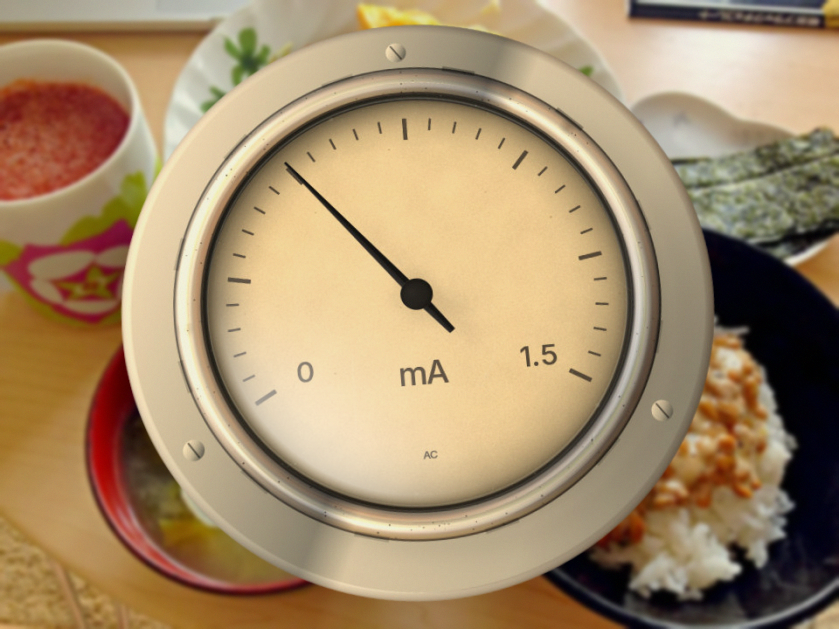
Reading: 0.5 mA
